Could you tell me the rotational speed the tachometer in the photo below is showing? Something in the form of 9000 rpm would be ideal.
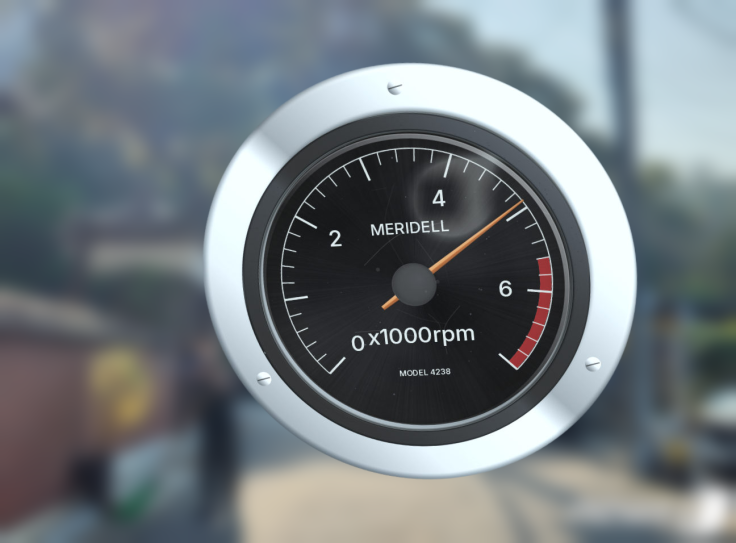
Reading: 4900 rpm
